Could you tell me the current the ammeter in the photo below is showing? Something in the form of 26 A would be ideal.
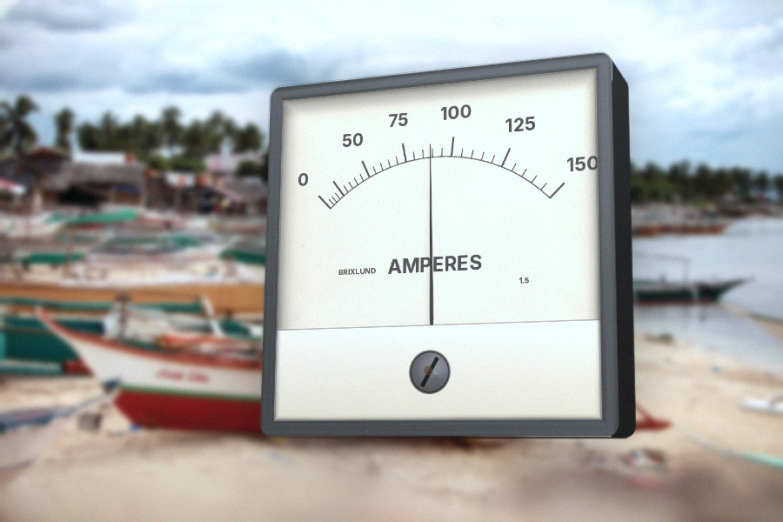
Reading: 90 A
